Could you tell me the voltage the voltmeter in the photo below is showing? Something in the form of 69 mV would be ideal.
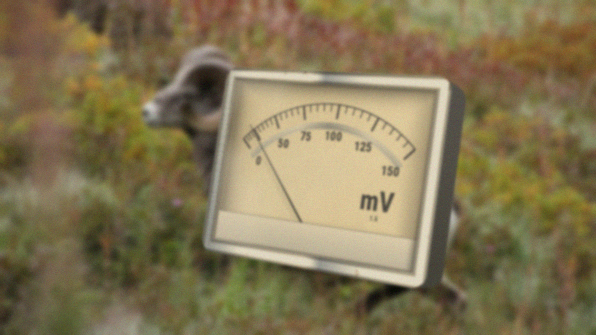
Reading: 25 mV
